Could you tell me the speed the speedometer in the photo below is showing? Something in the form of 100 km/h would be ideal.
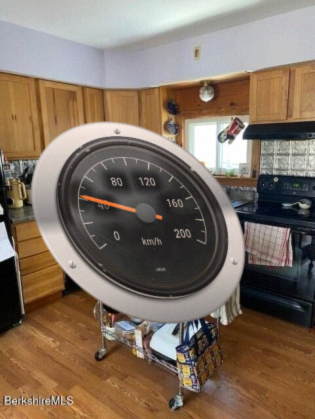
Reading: 40 km/h
